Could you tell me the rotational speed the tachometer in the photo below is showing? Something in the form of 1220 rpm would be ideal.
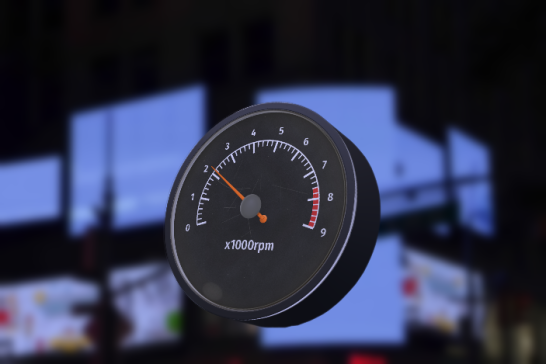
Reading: 2200 rpm
